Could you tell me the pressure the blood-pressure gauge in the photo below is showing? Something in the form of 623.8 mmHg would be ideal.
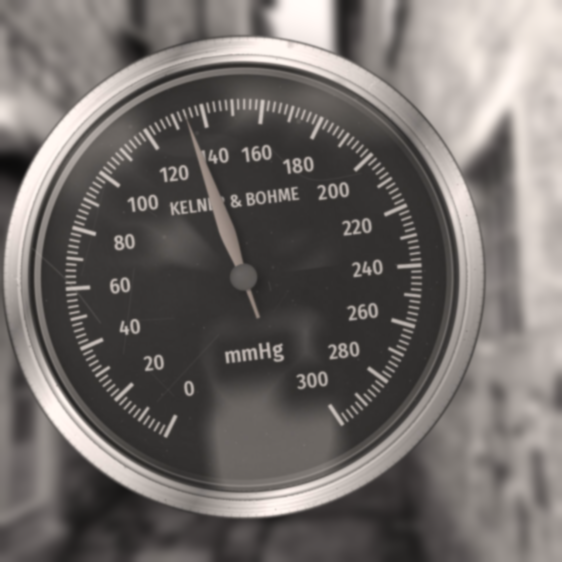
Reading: 134 mmHg
